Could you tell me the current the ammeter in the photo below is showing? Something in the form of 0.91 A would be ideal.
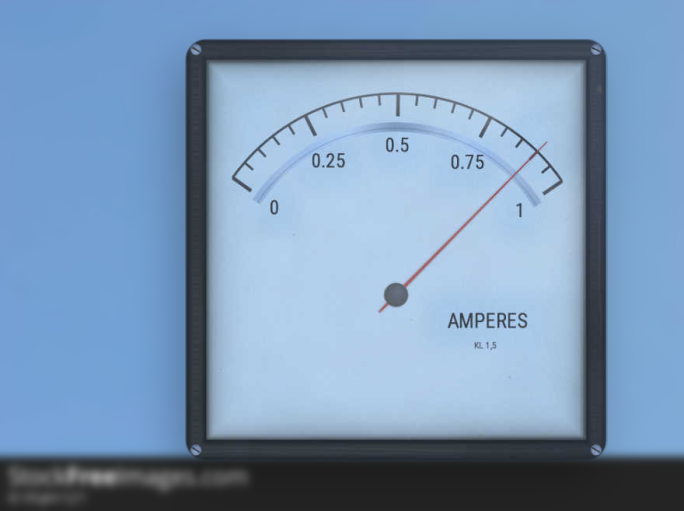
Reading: 0.9 A
